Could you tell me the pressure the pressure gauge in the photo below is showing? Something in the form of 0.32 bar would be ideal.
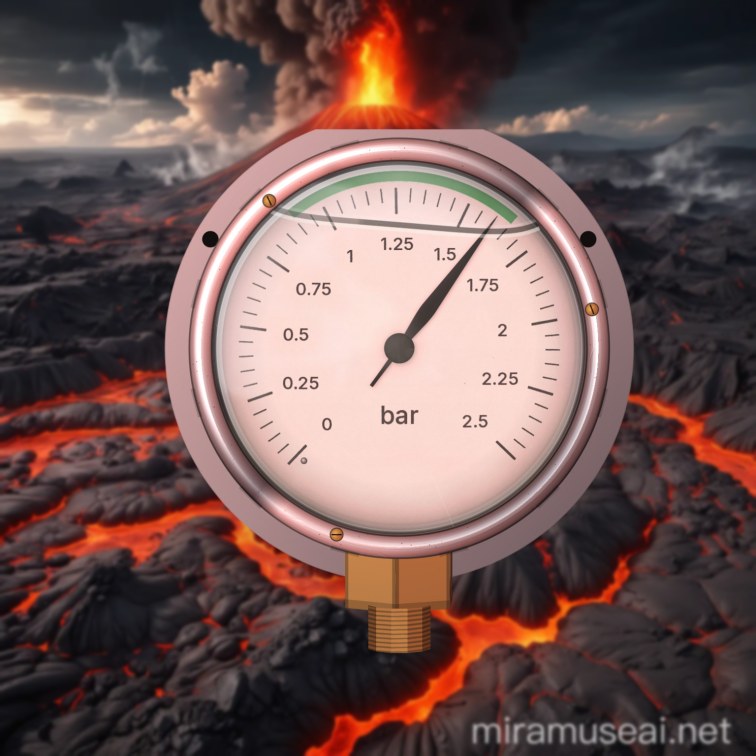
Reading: 1.6 bar
